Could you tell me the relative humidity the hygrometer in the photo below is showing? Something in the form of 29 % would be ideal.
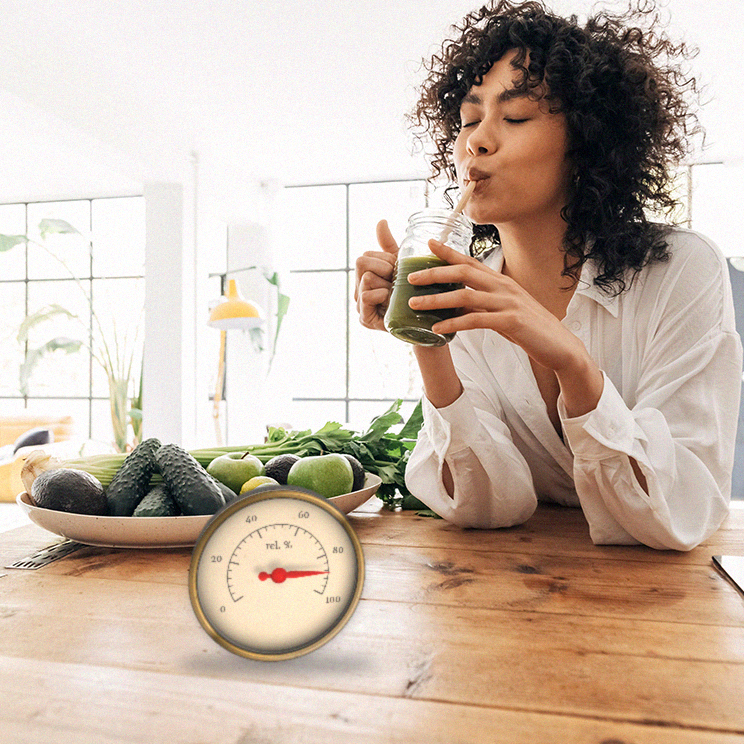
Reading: 88 %
